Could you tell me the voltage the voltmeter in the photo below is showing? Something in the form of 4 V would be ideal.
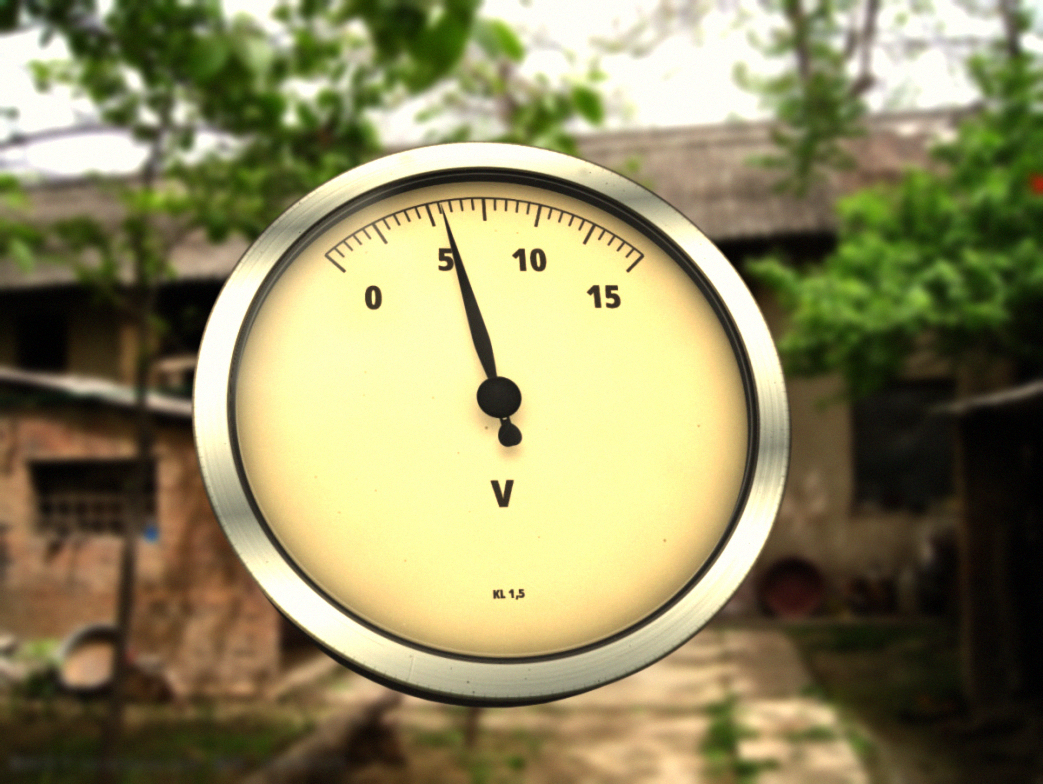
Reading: 5.5 V
